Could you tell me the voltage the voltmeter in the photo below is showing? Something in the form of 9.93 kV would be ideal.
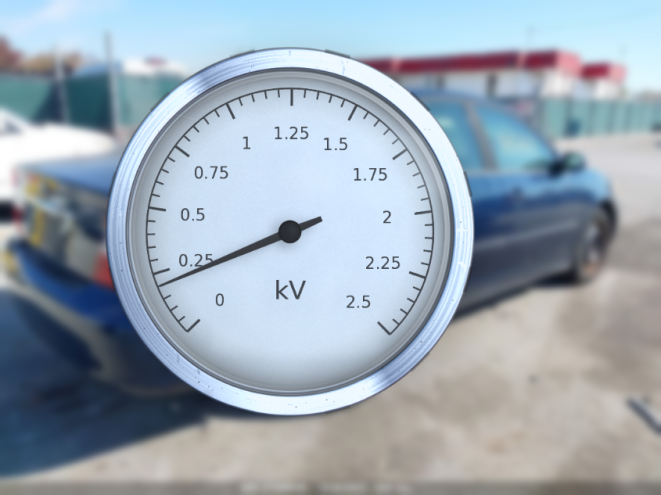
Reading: 0.2 kV
